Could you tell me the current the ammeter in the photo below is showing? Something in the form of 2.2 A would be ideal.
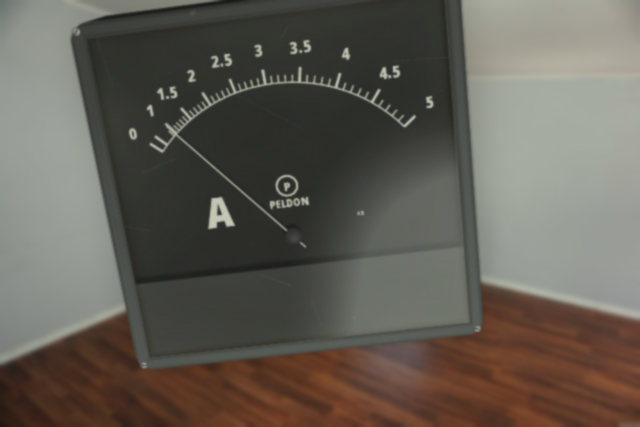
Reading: 1 A
